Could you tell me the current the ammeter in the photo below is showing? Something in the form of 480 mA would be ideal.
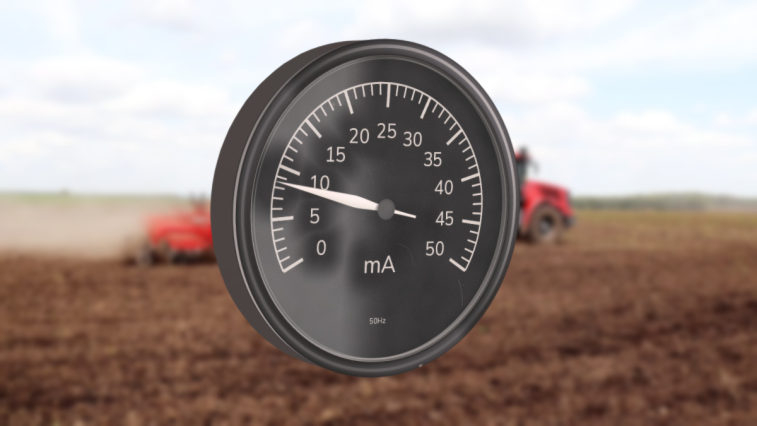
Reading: 8.5 mA
